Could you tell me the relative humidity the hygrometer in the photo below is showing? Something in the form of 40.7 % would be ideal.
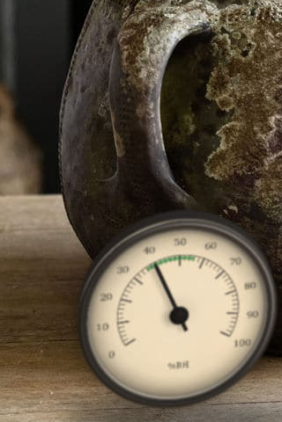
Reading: 40 %
